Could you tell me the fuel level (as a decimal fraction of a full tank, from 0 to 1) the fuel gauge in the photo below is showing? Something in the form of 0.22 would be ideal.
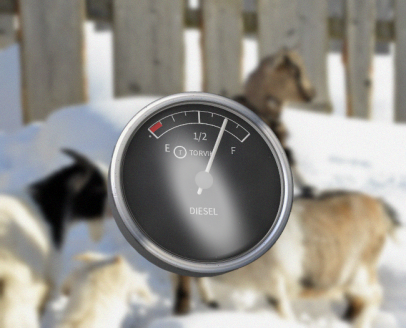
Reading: 0.75
